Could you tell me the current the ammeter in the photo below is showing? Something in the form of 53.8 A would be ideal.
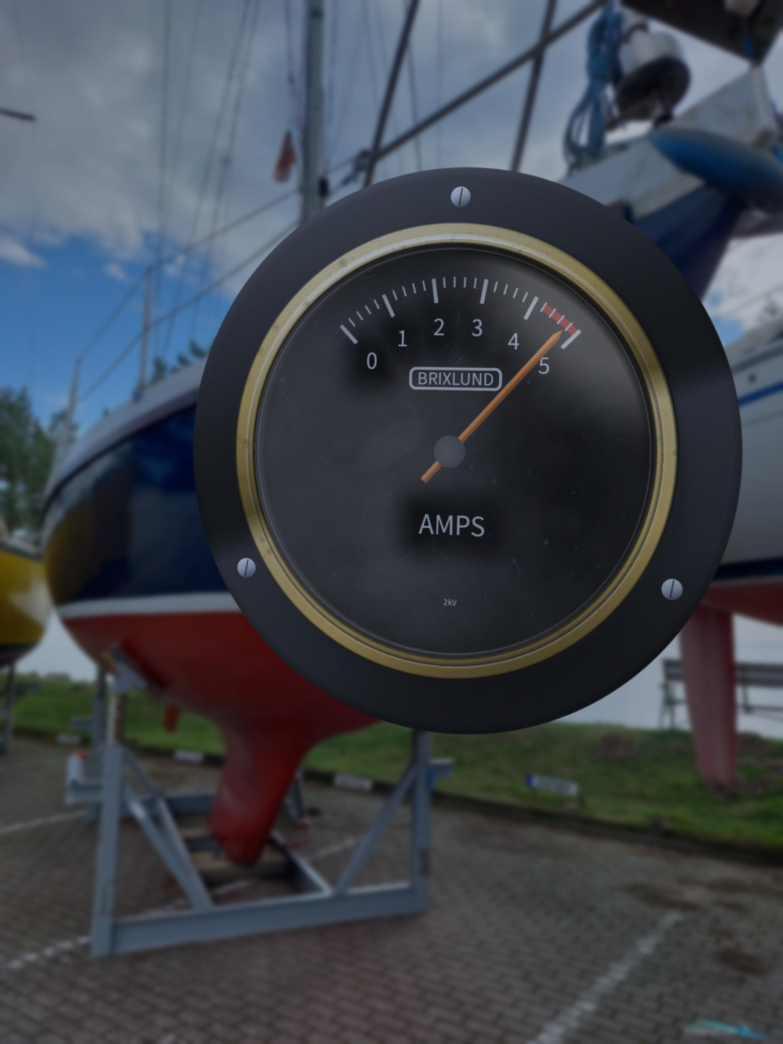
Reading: 4.8 A
